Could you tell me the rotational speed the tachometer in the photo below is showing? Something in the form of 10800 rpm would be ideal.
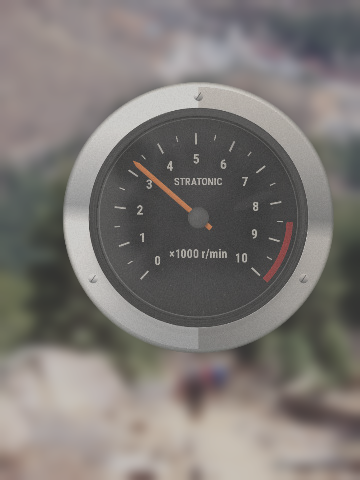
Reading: 3250 rpm
